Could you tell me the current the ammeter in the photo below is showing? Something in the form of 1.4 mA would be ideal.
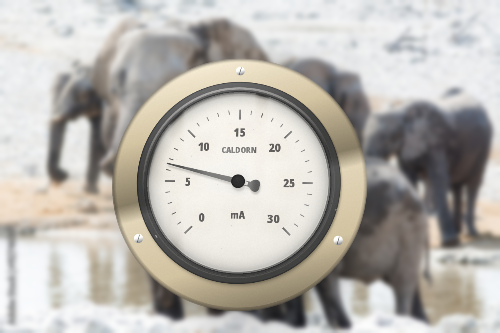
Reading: 6.5 mA
